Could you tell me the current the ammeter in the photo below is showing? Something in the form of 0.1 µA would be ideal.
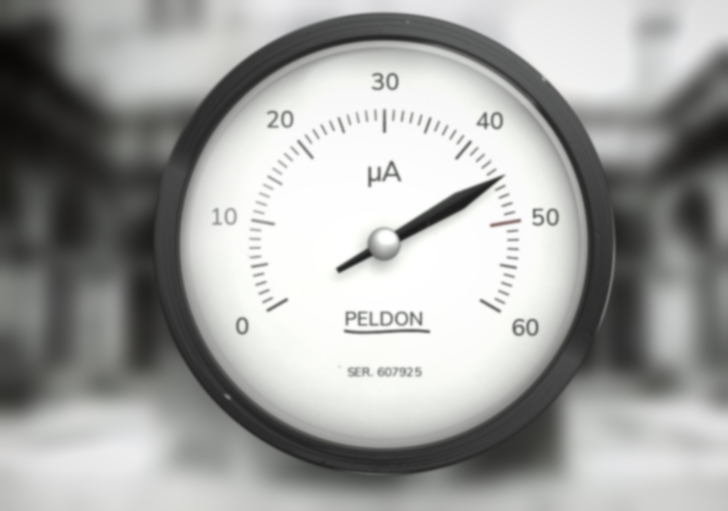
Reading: 45 µA
